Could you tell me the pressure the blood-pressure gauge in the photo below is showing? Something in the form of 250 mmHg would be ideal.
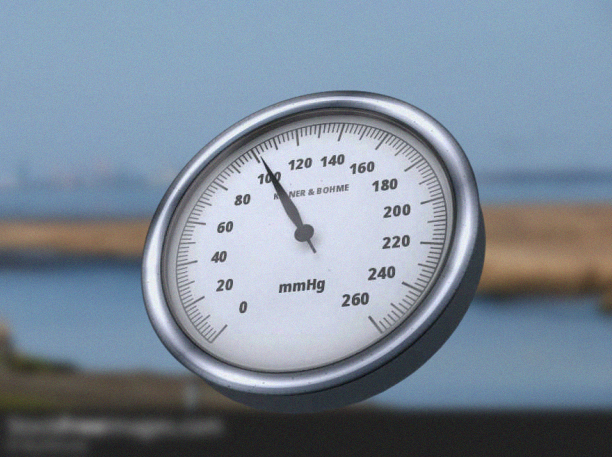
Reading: 102 mmHg
